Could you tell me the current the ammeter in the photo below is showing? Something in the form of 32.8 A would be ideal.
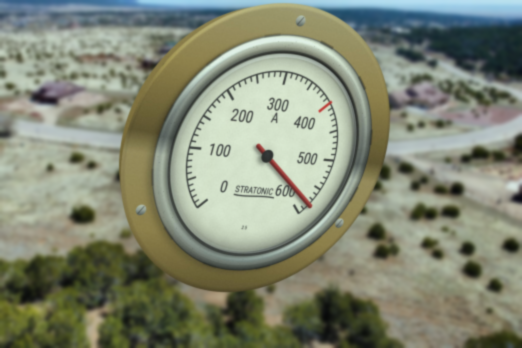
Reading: 580 A
